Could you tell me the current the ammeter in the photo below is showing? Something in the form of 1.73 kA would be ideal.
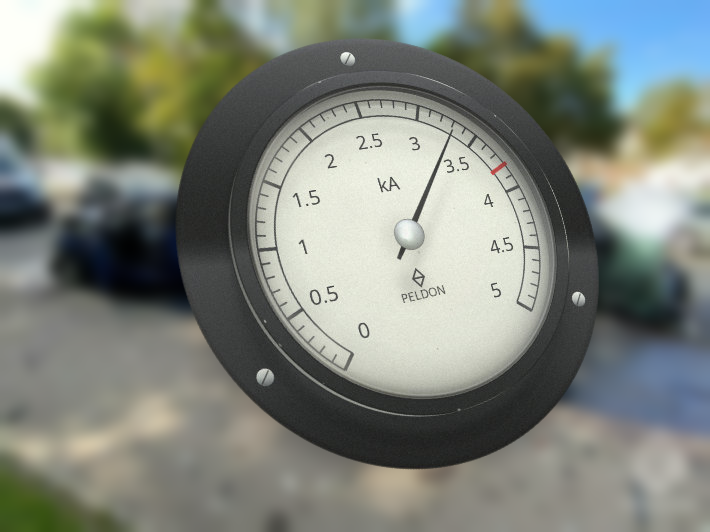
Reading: 3.3 kA
